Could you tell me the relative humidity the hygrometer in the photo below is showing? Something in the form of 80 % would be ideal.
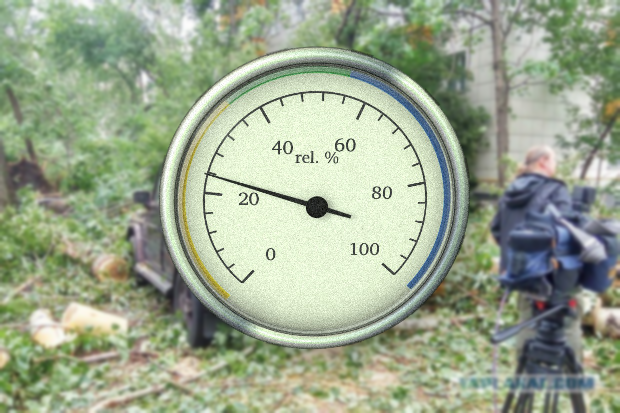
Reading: 24 %
